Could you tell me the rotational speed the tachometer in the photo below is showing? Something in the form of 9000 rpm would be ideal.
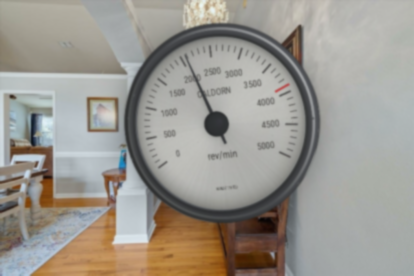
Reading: 2100 rpm
